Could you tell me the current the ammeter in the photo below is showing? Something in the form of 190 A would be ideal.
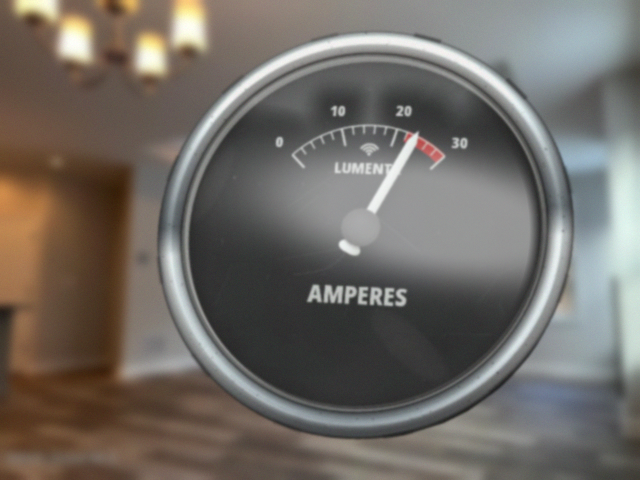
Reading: 24 A
